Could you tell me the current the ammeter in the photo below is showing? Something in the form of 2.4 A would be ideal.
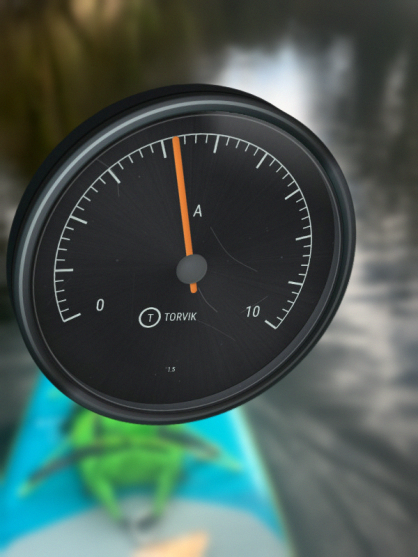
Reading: 4.2 A
